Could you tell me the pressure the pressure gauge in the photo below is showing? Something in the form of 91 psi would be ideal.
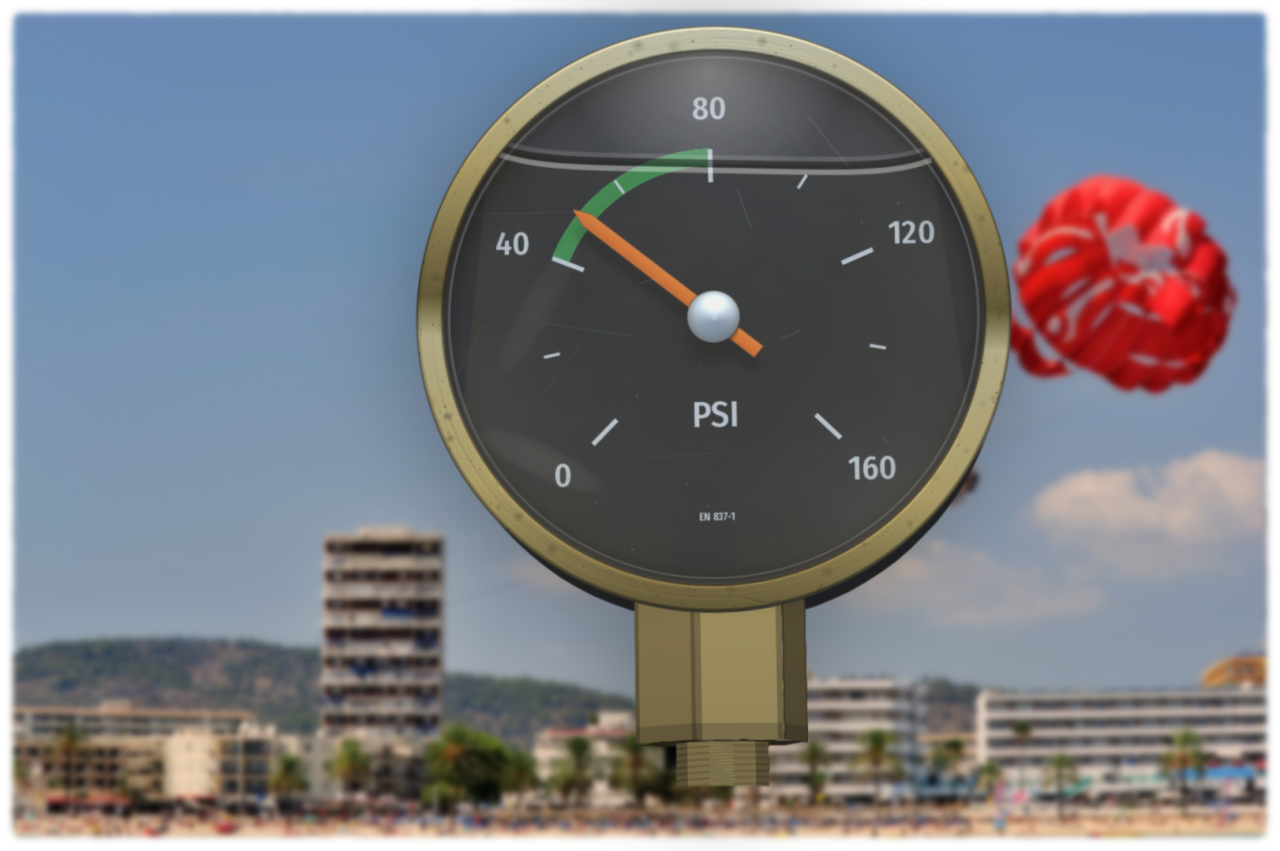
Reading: 50 psi
